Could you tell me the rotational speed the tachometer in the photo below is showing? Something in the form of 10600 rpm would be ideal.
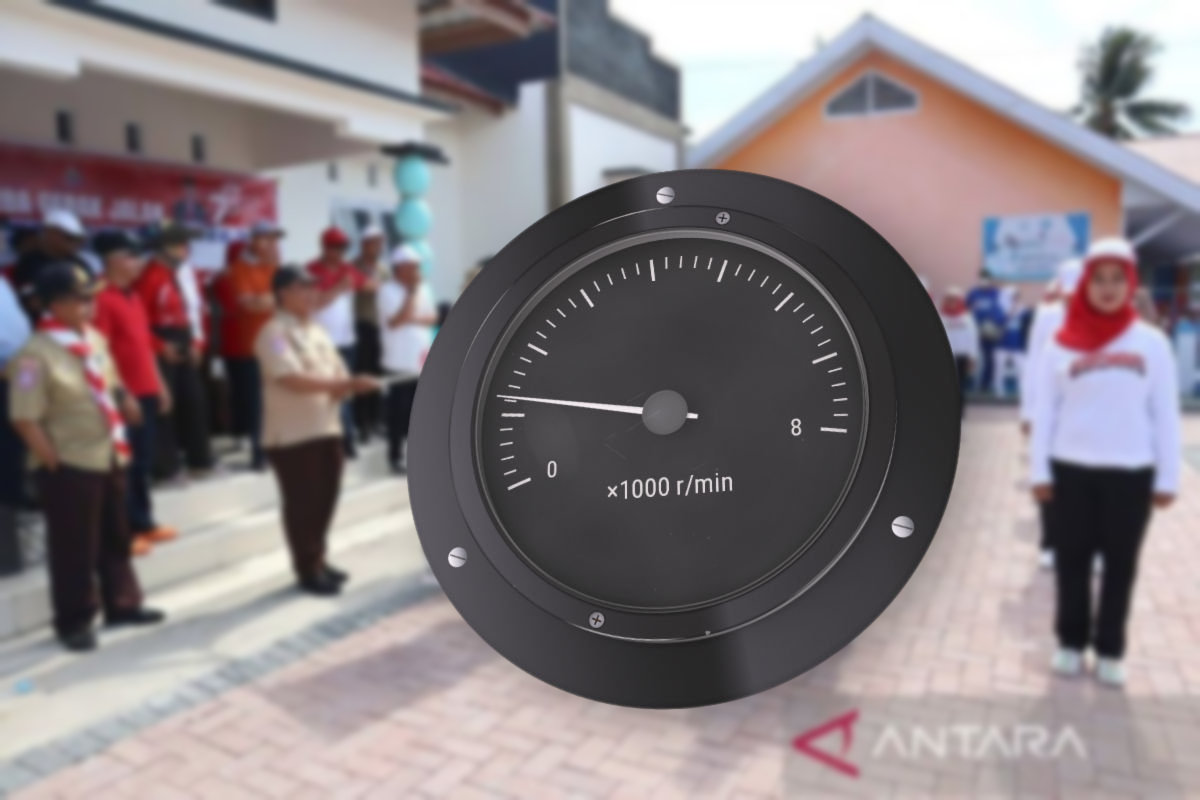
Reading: 1200 rpm
